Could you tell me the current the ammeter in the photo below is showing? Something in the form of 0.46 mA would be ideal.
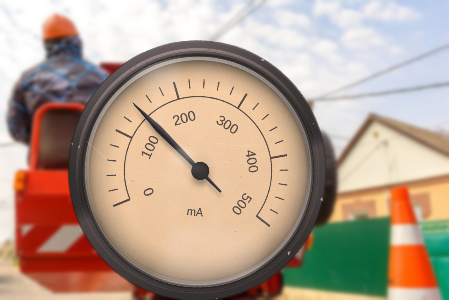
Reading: 140 mA
